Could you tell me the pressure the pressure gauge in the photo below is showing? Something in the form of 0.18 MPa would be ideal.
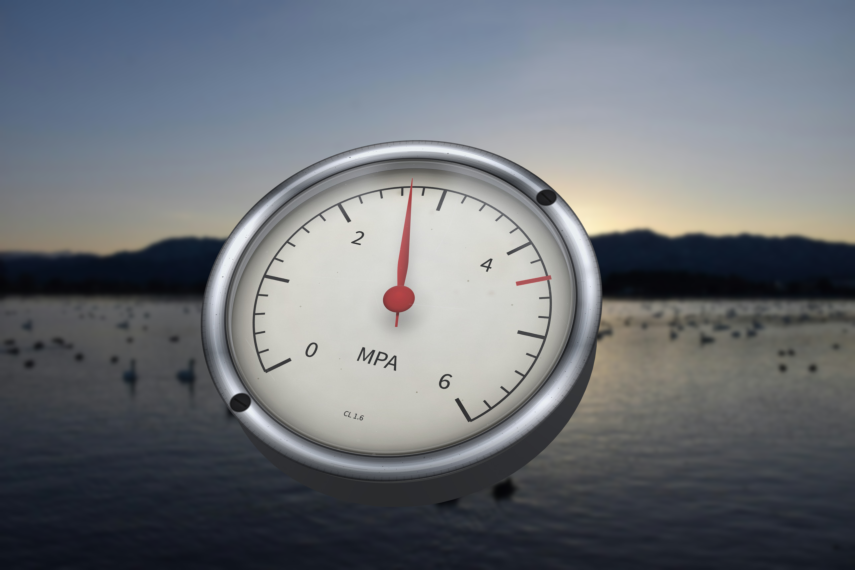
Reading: 2.7 MPa
